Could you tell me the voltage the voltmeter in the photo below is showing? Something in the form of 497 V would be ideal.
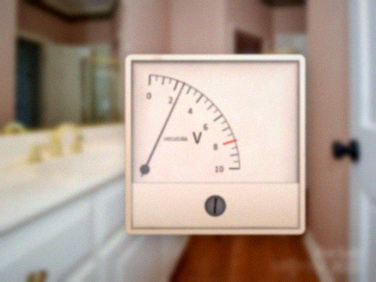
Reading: 2.5 V
